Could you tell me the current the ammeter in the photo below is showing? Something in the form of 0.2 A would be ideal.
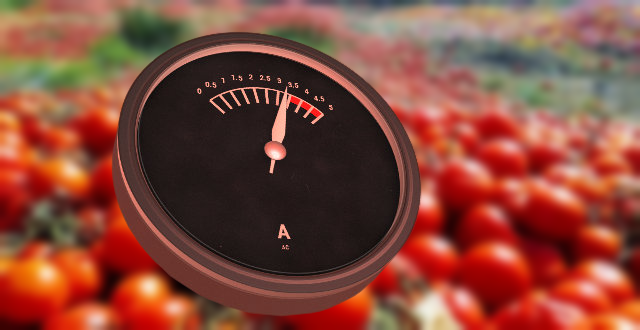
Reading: 3.25 A
